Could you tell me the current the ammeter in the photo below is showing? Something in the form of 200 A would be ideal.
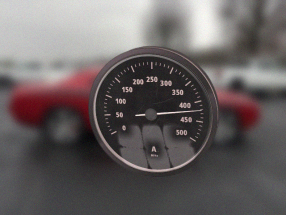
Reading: 420 A
